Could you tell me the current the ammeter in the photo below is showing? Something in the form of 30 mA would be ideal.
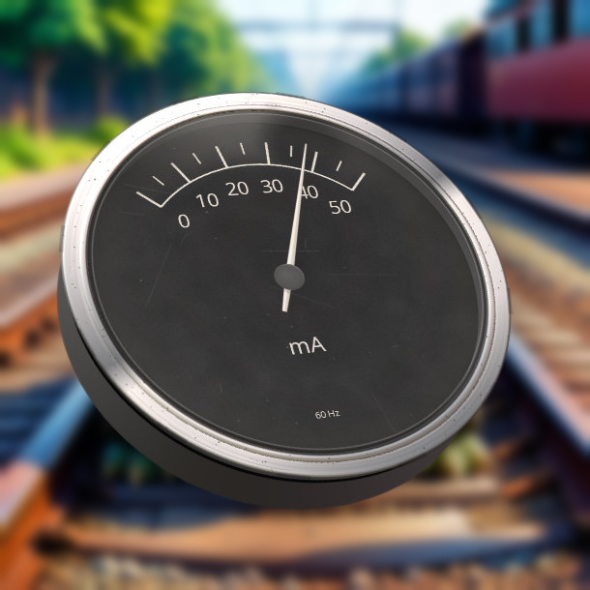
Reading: 37.5 mA
